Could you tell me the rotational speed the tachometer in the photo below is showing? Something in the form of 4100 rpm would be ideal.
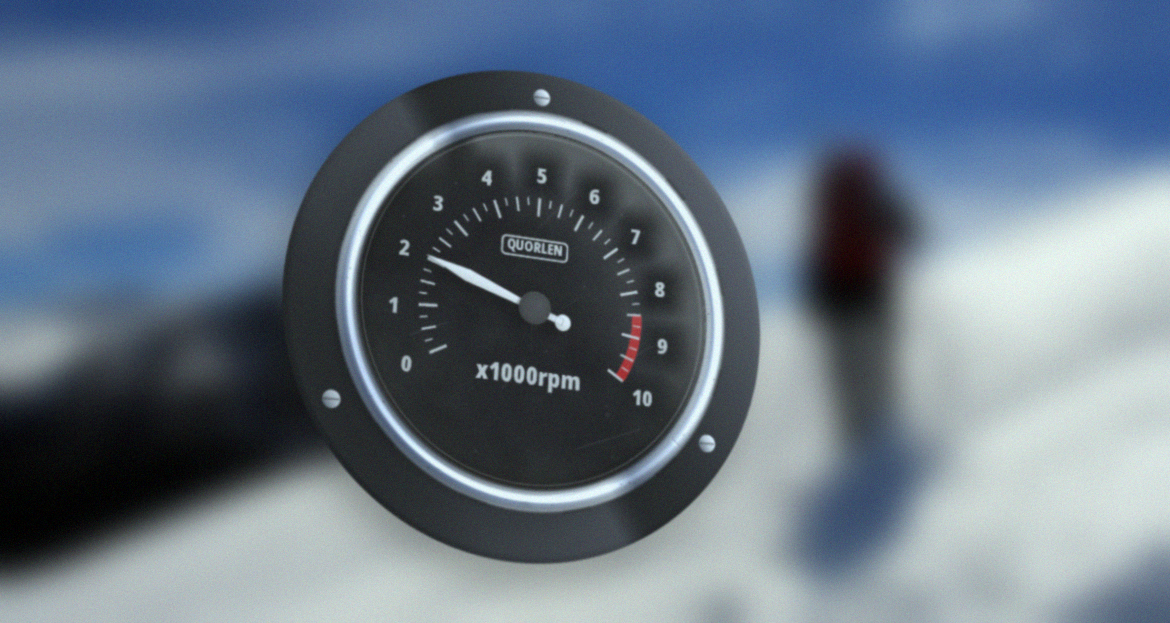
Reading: 2000 rpm
